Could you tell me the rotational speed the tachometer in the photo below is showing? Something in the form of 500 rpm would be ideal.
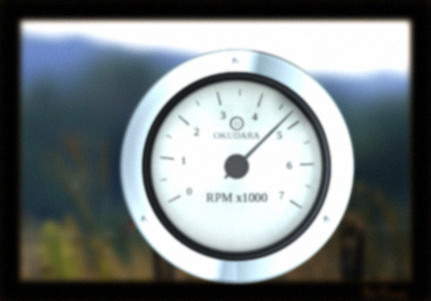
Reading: 4750 rpm
